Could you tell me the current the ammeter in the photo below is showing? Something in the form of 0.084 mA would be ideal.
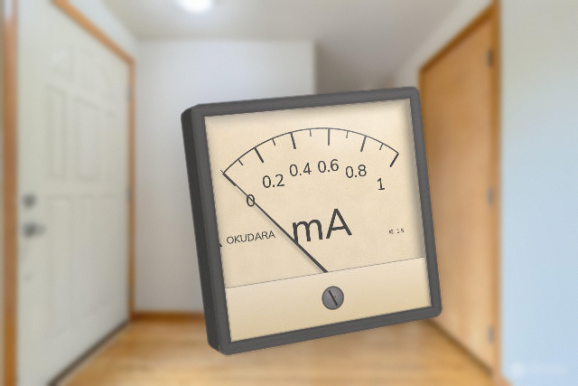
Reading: 0 mA
